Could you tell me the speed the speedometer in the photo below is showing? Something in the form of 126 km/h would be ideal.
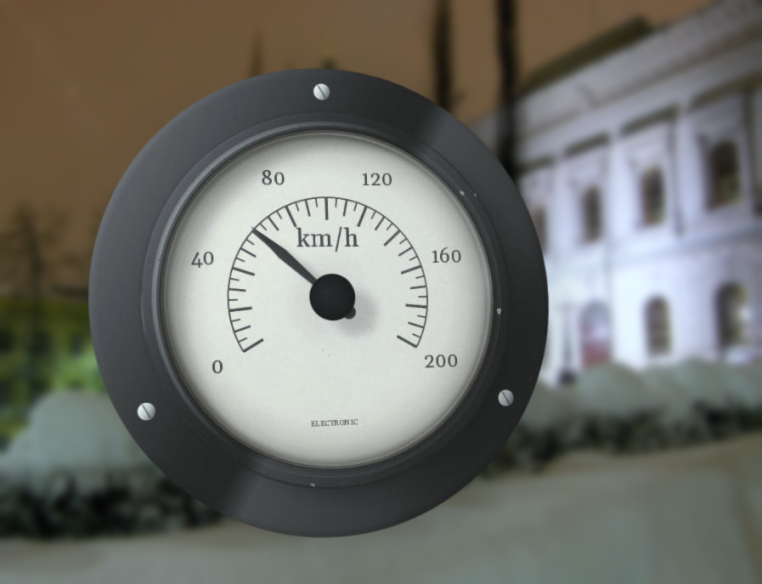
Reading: 60 km/h
